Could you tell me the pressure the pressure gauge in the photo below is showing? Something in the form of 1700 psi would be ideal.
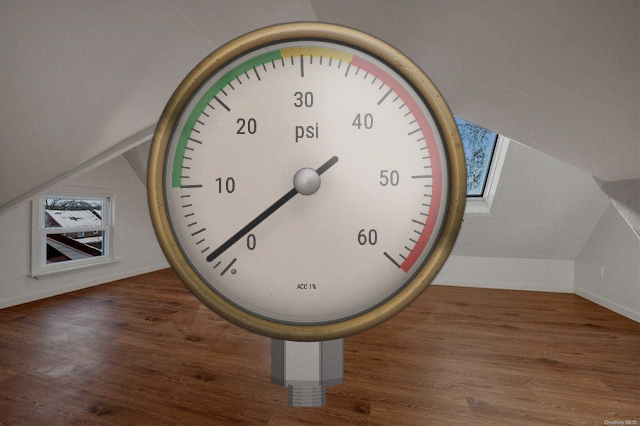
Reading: 2 psi
